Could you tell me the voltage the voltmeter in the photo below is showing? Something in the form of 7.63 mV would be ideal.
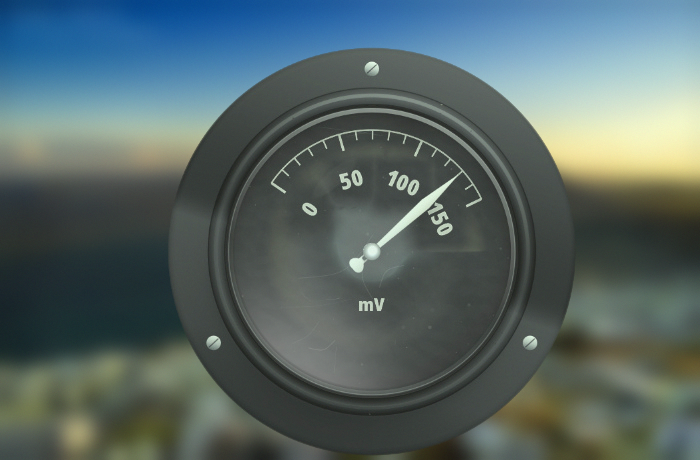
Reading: 130 mV
